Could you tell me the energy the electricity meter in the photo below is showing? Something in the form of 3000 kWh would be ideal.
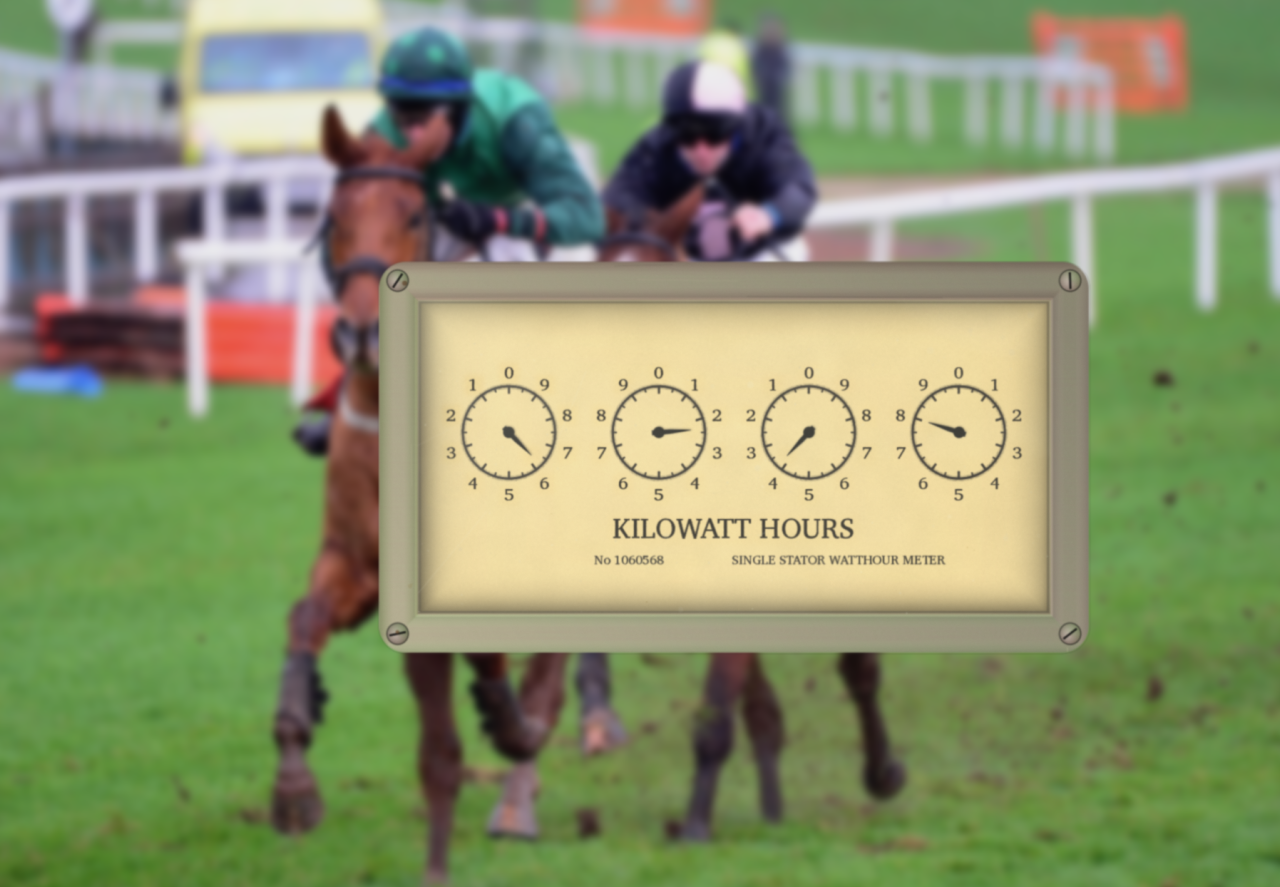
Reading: 6238 kWh
